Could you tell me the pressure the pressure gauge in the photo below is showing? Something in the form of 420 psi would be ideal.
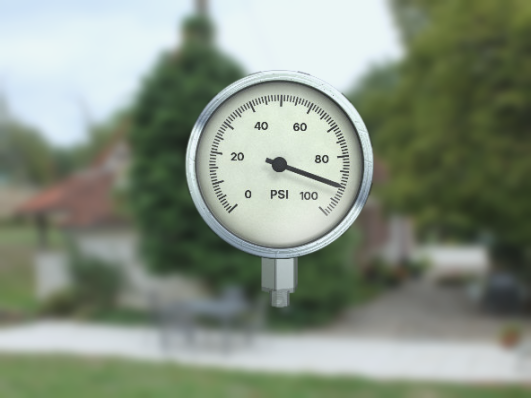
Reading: 90 psi
